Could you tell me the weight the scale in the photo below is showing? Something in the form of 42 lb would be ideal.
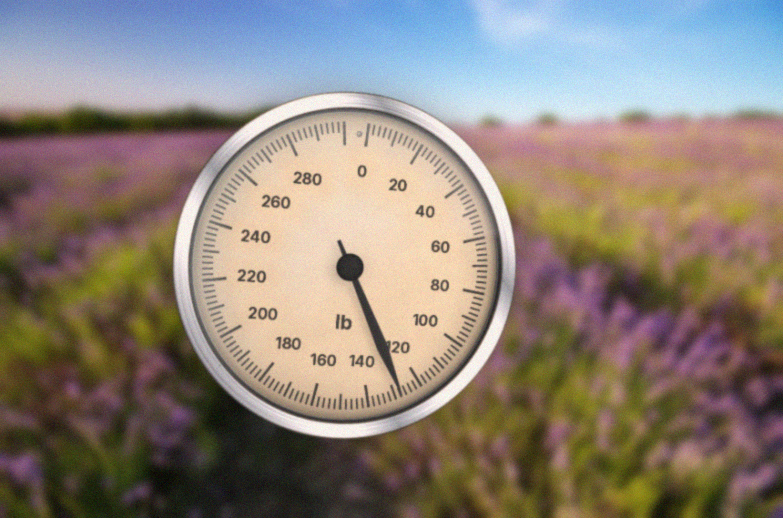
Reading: 128 lb
